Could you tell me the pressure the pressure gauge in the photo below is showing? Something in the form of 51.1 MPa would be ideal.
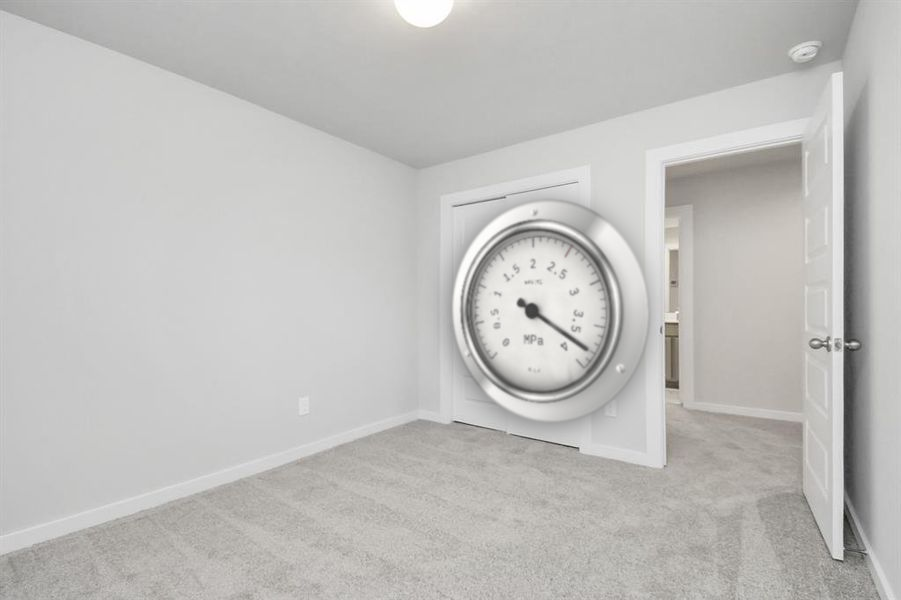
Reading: 3.8 MPa
